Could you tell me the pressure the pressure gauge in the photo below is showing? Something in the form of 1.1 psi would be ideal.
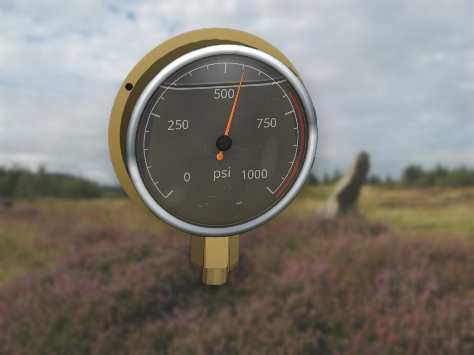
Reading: 550 psi
